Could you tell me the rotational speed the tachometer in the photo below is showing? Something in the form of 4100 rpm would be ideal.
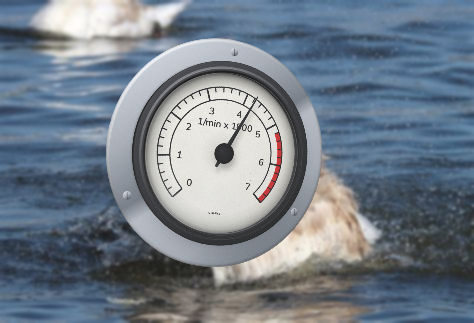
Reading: 4200 rpm
